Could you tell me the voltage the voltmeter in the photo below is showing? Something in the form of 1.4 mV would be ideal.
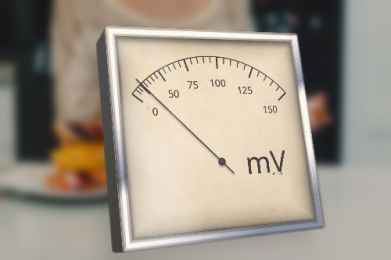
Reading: 25 mV
